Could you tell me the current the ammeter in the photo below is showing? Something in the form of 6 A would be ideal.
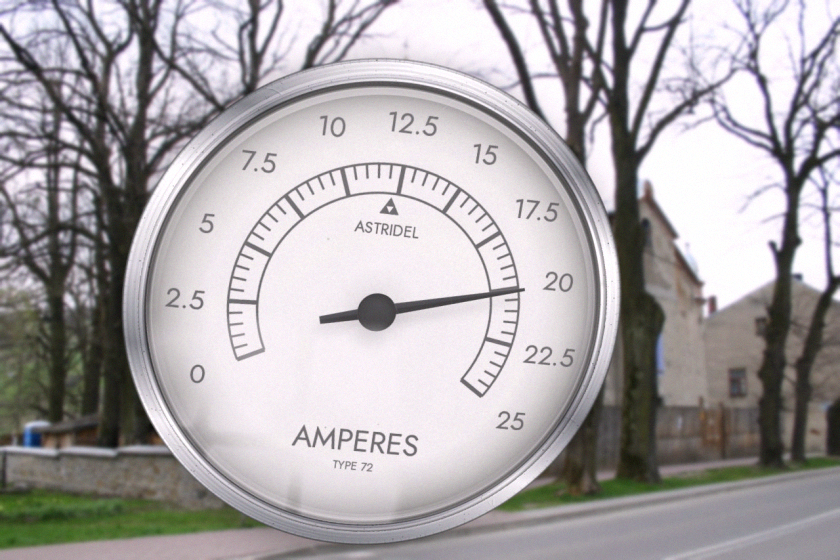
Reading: 20 A
